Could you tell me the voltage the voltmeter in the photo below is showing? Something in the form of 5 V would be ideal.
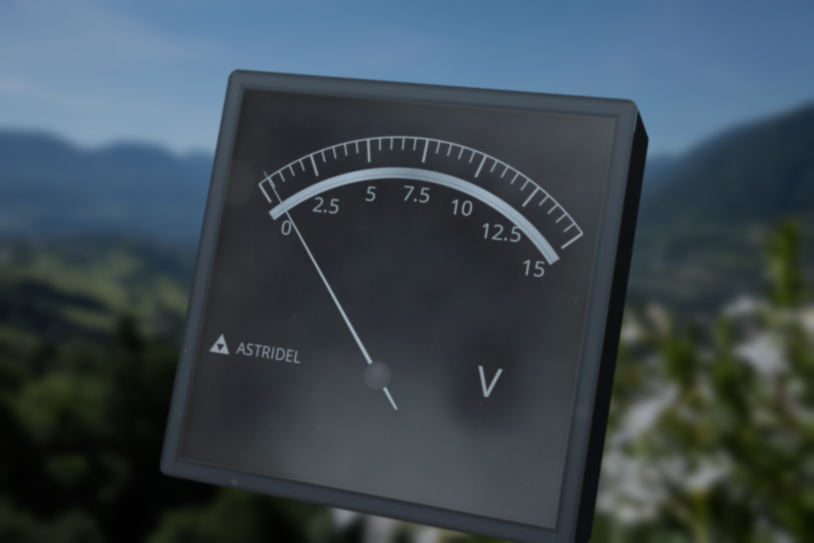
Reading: 0.5 V
